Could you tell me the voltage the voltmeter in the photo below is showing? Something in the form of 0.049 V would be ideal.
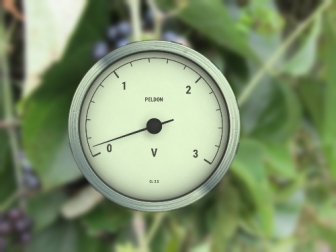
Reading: 0.1 V
